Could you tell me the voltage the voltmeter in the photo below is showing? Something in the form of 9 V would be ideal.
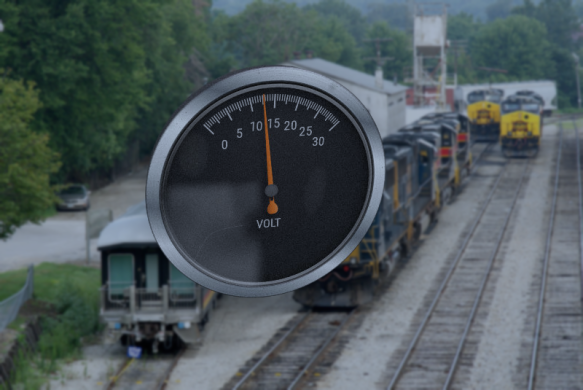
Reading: 12.5 V
